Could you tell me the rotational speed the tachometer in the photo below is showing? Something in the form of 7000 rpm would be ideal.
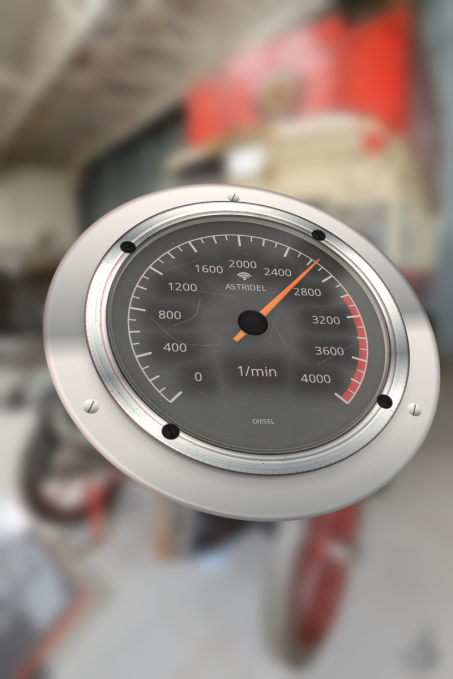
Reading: 2650 rpm
